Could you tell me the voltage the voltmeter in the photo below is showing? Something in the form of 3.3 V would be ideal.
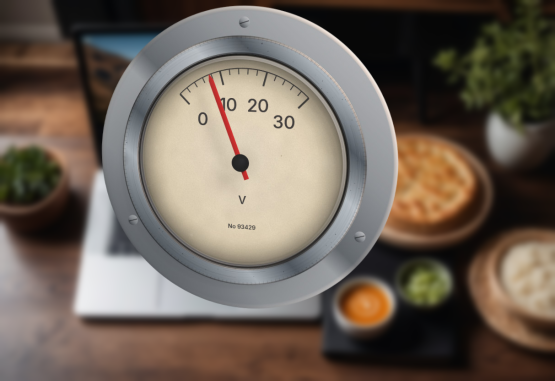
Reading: 8 V
